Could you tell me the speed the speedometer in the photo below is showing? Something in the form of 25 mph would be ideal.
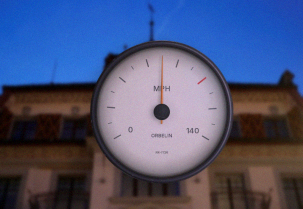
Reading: 70 mph
